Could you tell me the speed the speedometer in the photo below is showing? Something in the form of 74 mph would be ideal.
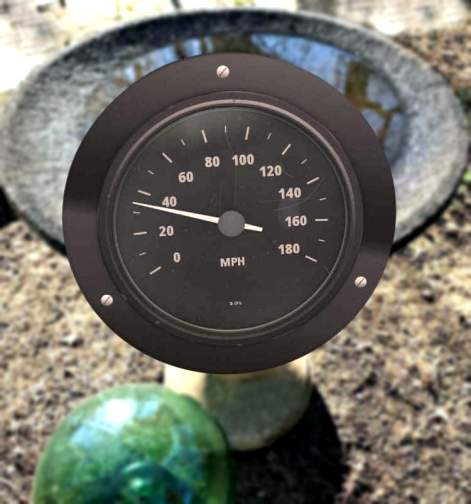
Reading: 35 mph
